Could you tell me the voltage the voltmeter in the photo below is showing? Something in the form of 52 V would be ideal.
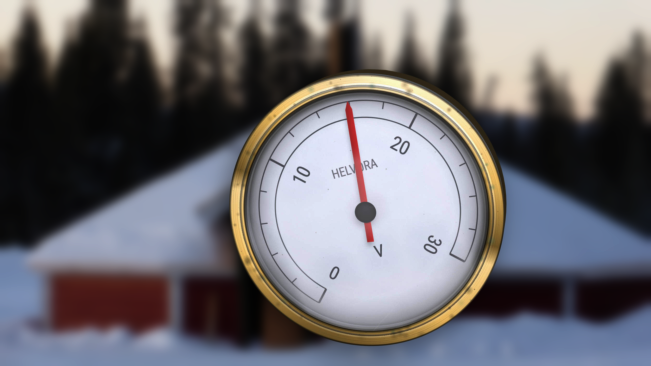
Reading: 16 V
